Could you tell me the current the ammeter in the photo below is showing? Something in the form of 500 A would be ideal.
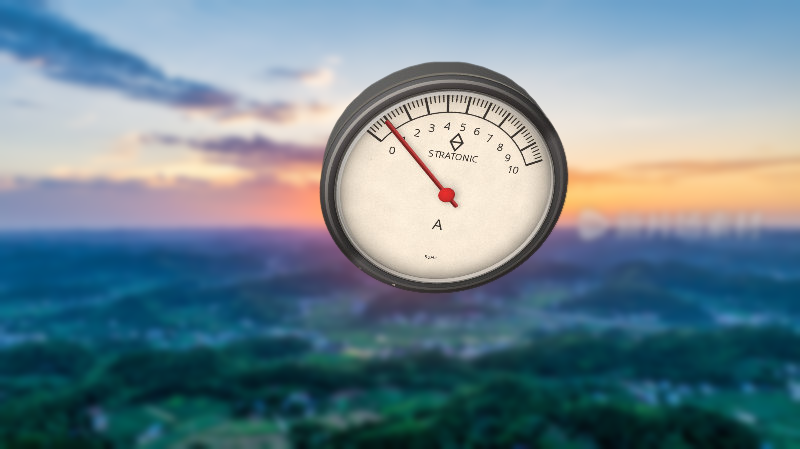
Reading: 1 A
